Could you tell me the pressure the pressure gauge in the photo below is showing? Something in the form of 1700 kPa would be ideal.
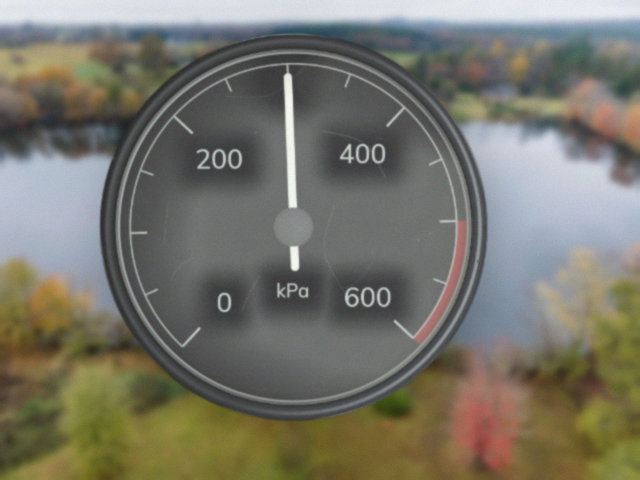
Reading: 300 kPa
